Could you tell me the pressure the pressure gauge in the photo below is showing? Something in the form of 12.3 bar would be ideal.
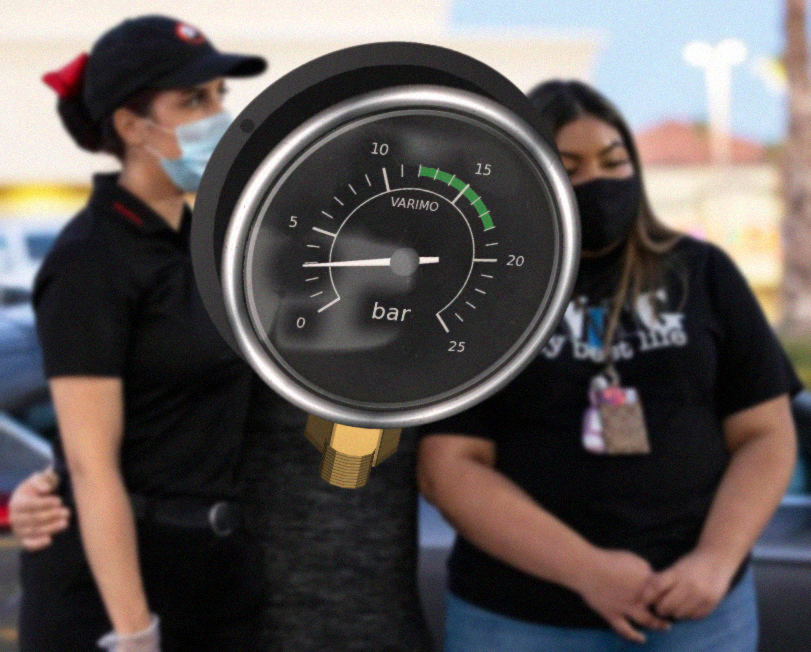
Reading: 3 bar
